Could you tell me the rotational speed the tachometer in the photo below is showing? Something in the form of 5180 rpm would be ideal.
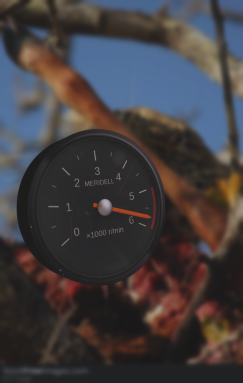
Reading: 5750 rpm
